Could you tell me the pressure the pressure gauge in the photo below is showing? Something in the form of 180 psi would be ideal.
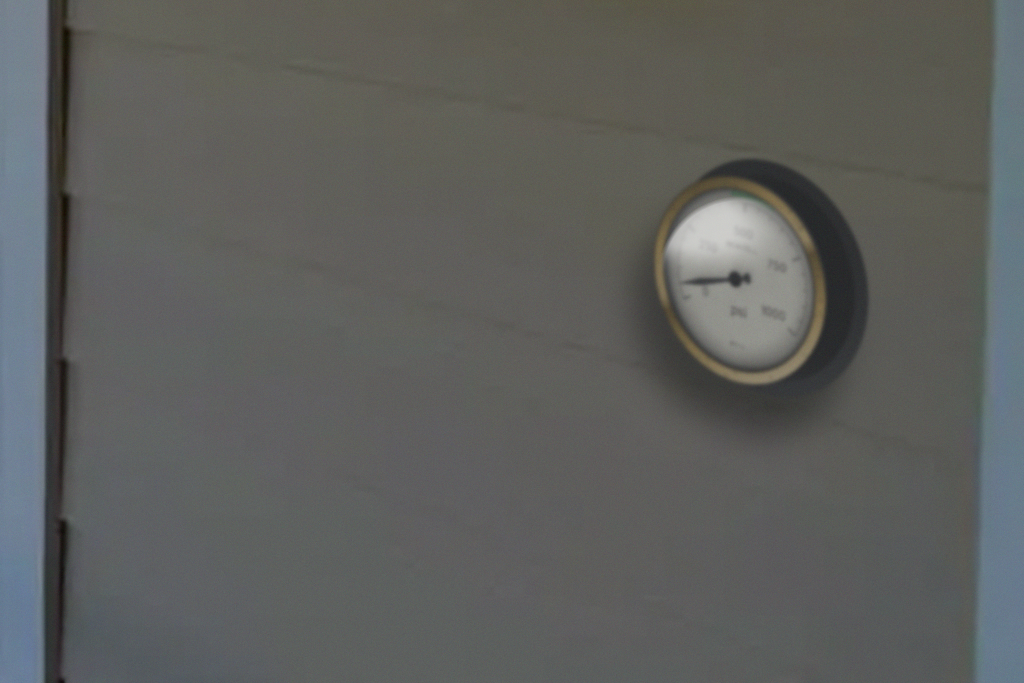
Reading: 50 psi
